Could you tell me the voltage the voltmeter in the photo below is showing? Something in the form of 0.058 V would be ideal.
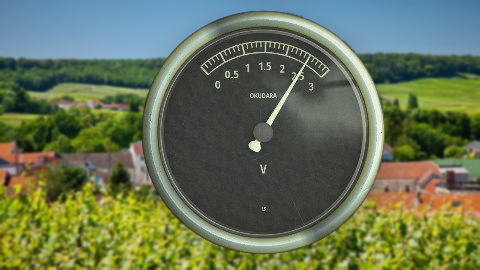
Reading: 2.5 V
